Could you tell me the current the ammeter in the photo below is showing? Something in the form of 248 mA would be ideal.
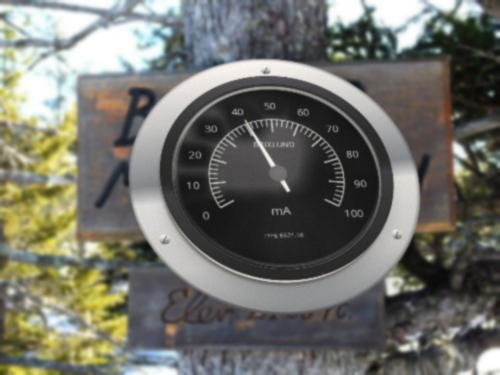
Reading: 40 mA
